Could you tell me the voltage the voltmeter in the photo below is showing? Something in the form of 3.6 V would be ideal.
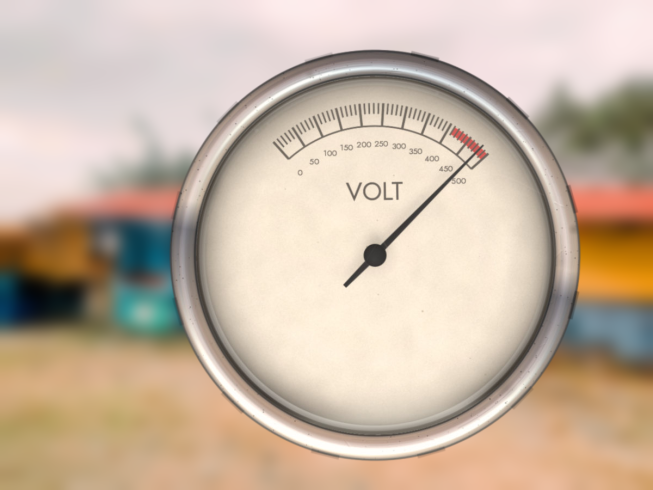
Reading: 480 V
